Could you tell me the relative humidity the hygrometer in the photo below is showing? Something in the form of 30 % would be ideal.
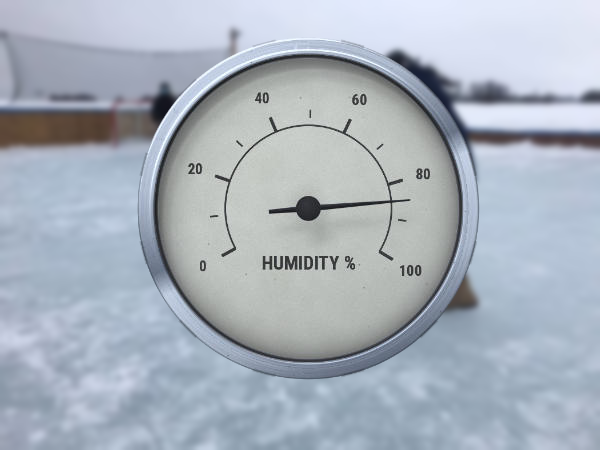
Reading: 85 %
